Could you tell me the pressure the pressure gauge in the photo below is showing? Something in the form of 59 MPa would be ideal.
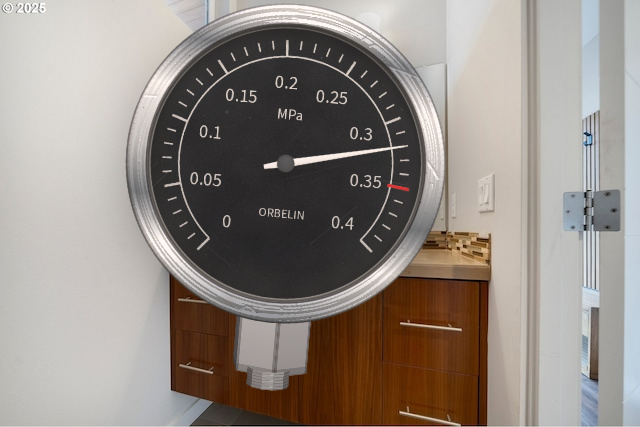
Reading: 0.32 MPa
